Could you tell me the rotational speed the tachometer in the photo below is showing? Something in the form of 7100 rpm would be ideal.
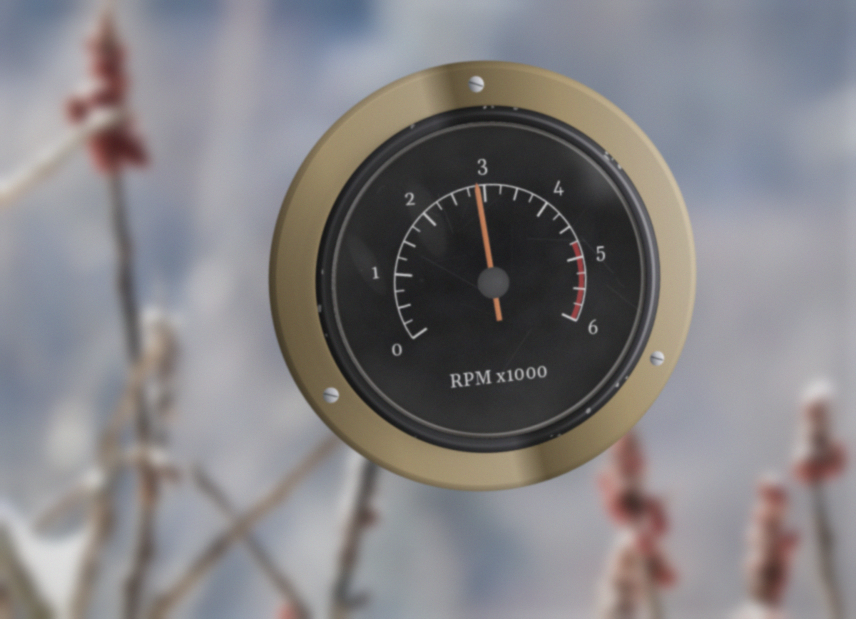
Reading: 2875 rpm
